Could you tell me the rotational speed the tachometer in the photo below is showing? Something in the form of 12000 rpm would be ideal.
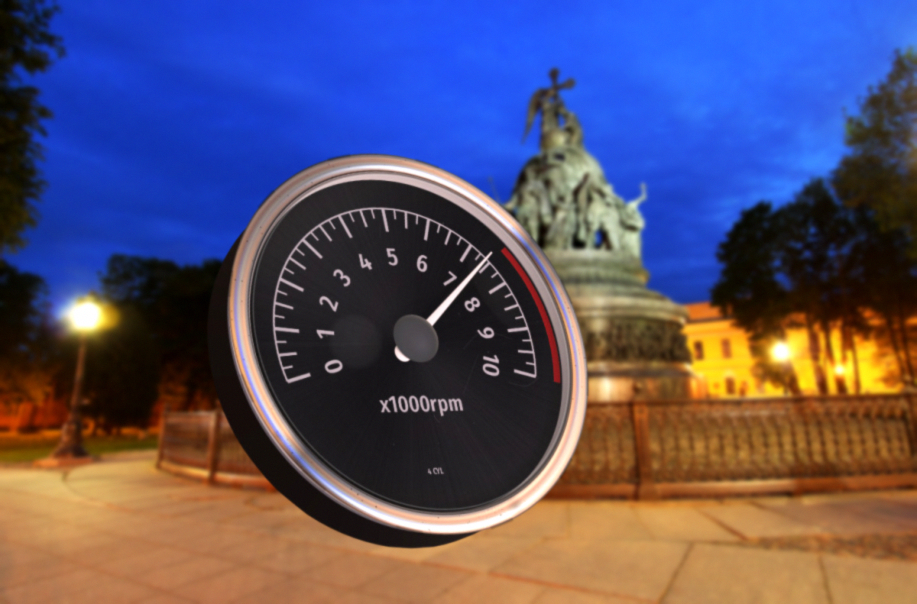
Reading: 7375 rpm
